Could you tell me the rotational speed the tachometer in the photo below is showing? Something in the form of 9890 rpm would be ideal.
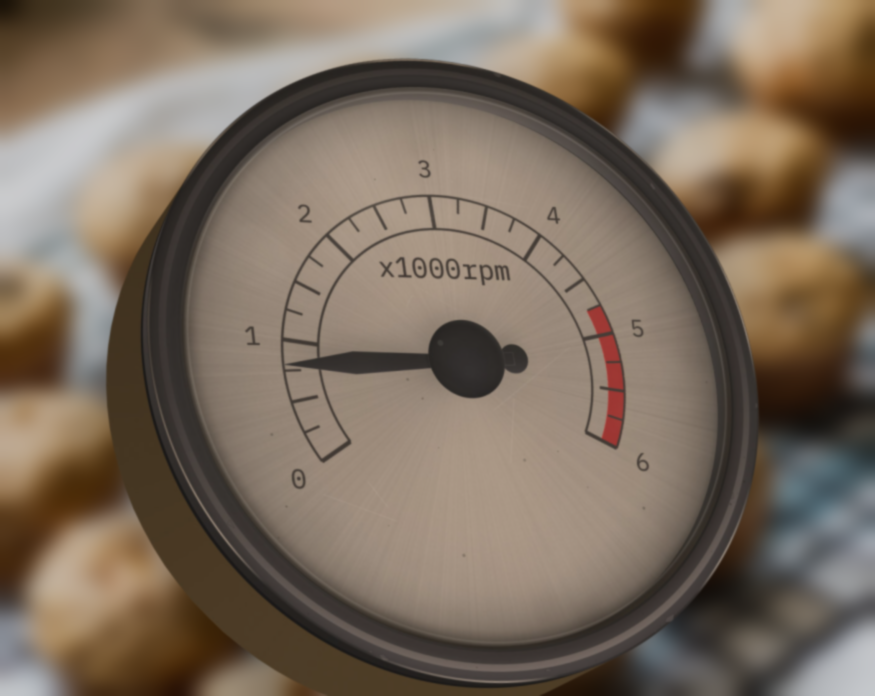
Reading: 750 rpm
